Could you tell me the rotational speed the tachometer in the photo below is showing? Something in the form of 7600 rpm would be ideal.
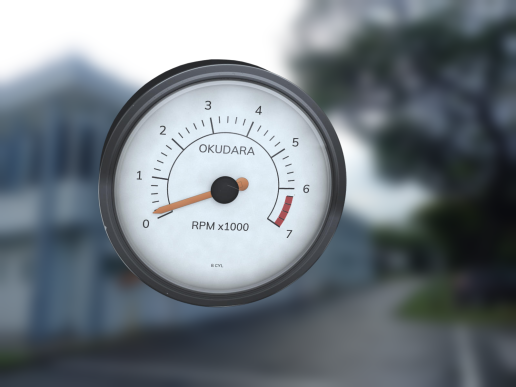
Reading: 200 rpm
